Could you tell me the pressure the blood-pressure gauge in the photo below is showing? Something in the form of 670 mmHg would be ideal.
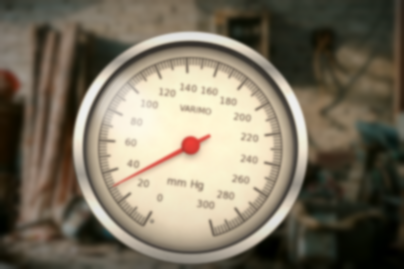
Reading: 30 mmHg
